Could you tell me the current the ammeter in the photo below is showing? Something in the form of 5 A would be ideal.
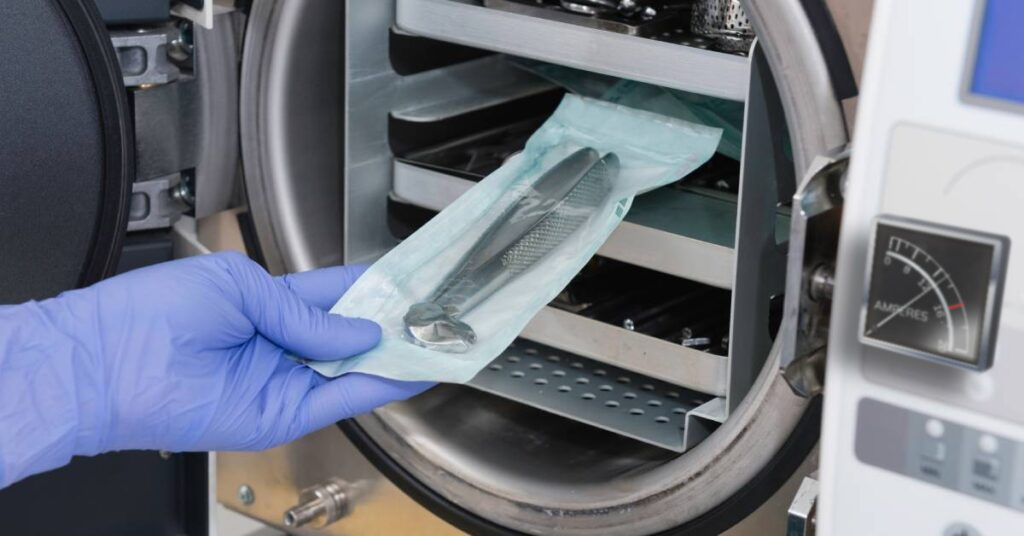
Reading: 13 A
